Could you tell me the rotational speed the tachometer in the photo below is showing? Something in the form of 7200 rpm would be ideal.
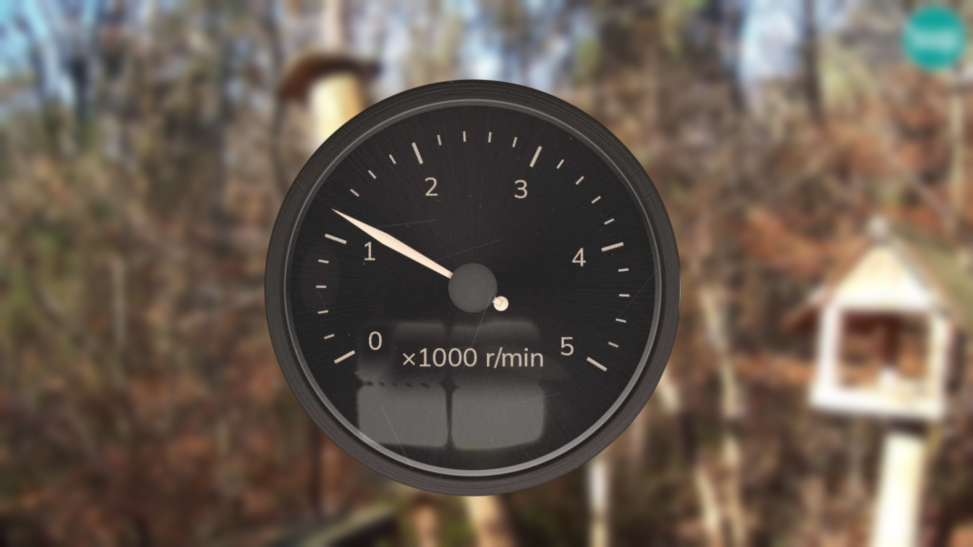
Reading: 1200 rpm
